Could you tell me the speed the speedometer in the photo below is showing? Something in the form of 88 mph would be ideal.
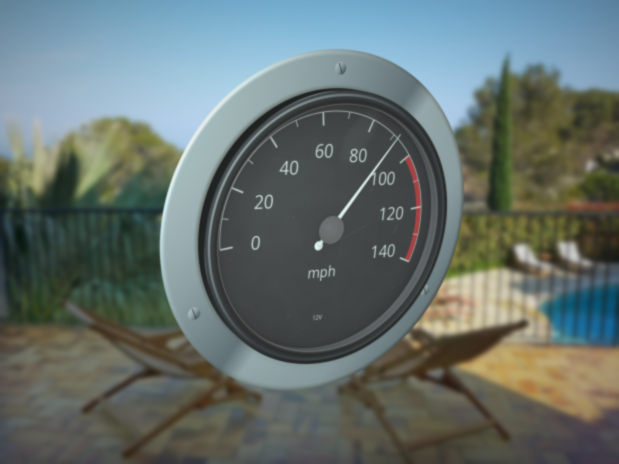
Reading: 90 mph
